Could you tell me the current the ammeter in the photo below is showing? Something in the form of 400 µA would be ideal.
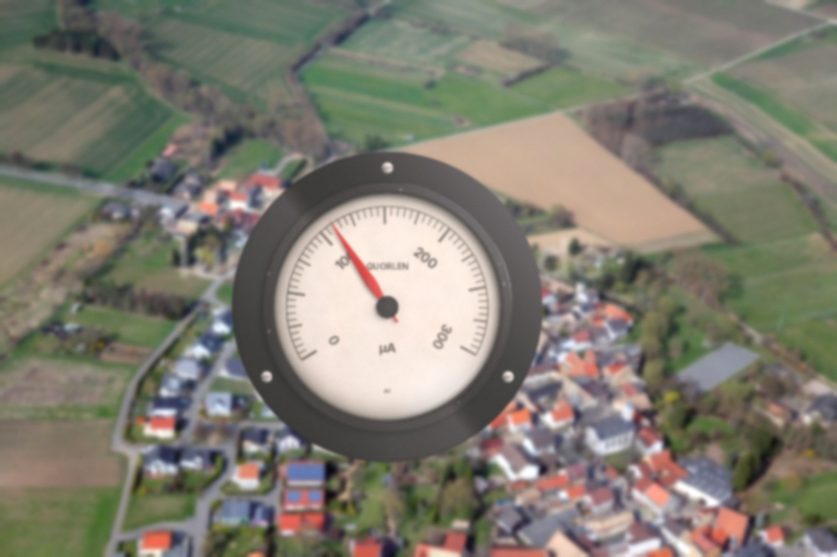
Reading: 110 µA
